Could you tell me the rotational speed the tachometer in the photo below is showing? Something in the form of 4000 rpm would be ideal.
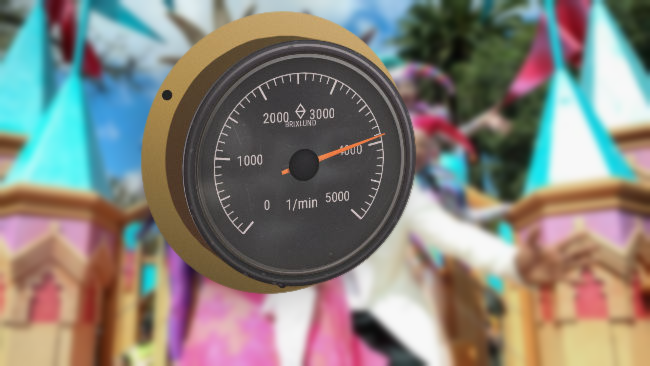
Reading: 3900 rpm
